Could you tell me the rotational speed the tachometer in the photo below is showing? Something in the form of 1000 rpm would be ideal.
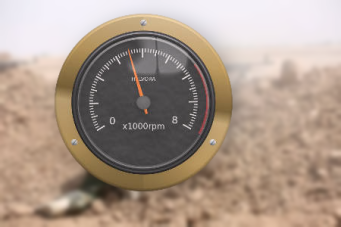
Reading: 3500 rpm
